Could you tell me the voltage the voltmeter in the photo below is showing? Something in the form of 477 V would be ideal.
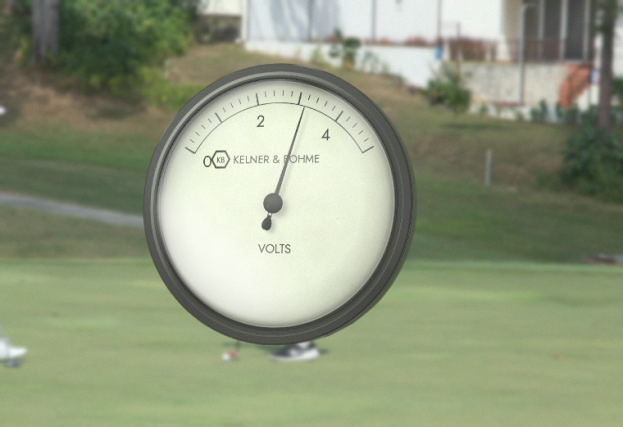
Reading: 3.2 V
